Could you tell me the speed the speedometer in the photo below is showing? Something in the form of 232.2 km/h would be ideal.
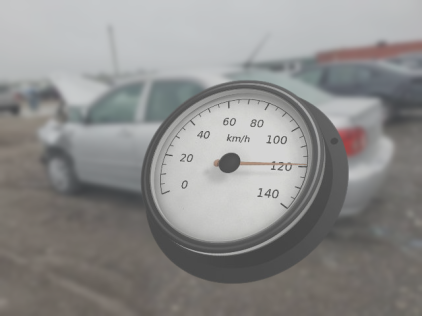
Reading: 120 km/h
